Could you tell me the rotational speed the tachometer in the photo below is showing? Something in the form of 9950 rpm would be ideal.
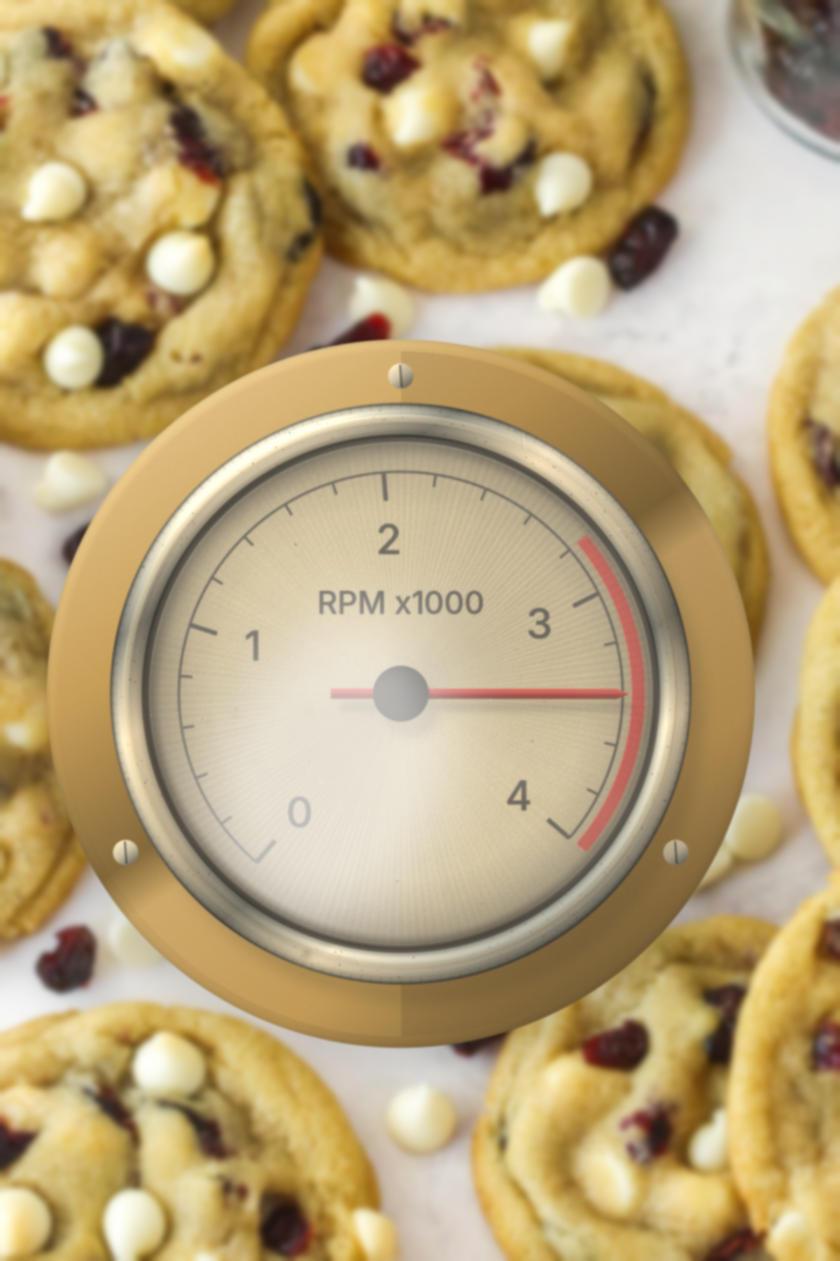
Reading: 3400 rpm
